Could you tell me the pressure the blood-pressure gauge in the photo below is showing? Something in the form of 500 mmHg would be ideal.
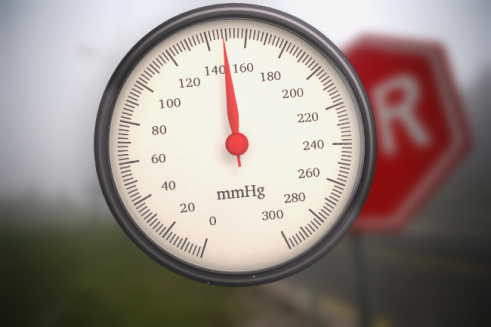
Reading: 148 mmHg
